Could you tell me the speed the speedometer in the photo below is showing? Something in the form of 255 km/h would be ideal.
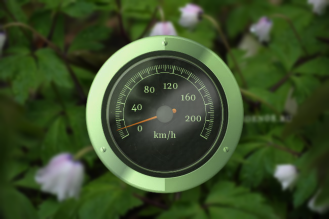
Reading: 10 km/h
